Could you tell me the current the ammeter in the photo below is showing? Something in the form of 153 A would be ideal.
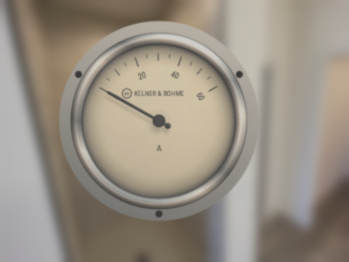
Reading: 0 A
